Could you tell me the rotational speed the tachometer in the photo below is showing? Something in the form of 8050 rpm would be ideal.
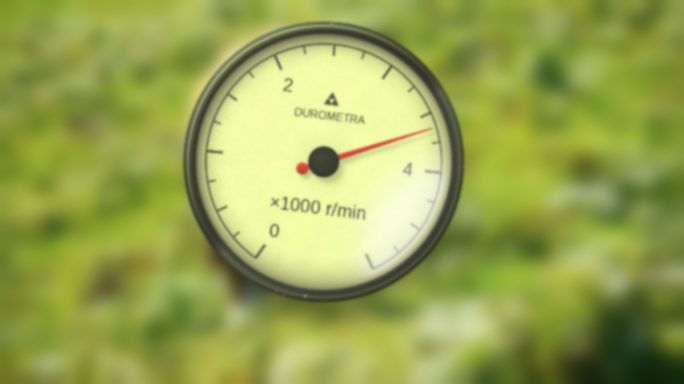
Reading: 3625 rpm
